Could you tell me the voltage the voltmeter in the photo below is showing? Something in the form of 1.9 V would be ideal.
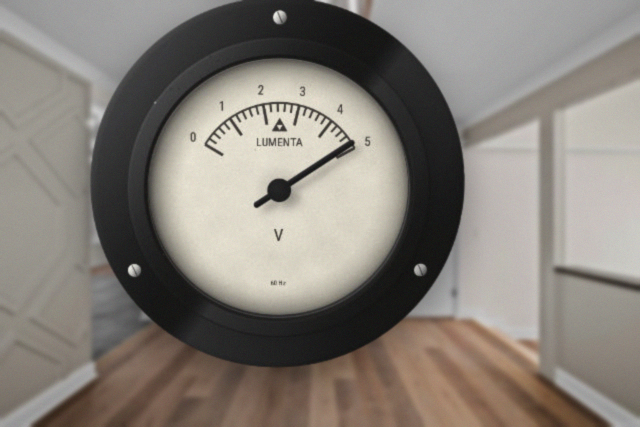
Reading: 4.8 V
